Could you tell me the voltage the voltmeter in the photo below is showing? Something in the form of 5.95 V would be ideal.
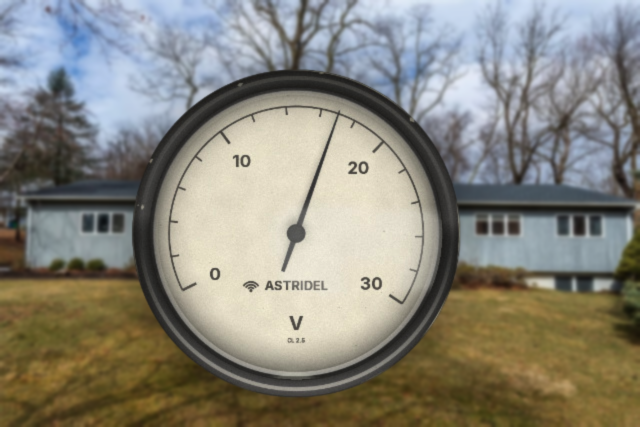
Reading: 17 V
